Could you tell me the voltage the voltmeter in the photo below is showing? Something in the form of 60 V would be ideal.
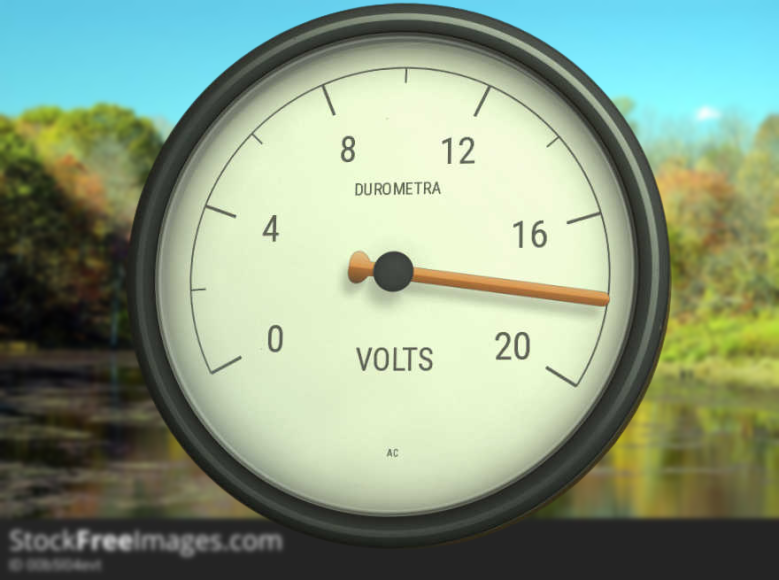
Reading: 18 V
